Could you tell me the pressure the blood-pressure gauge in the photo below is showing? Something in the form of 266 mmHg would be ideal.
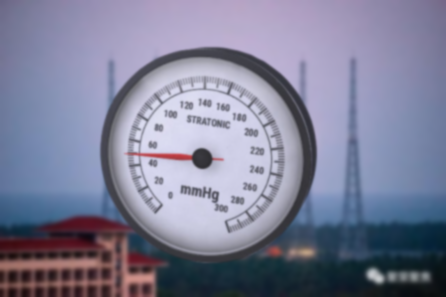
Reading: 50 mmHg
